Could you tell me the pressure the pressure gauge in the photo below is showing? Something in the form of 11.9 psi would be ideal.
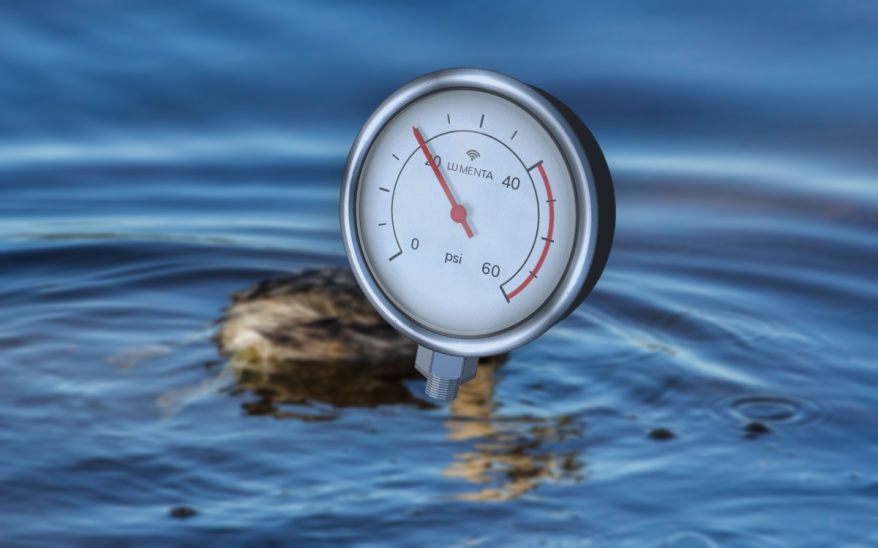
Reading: 20 psi
